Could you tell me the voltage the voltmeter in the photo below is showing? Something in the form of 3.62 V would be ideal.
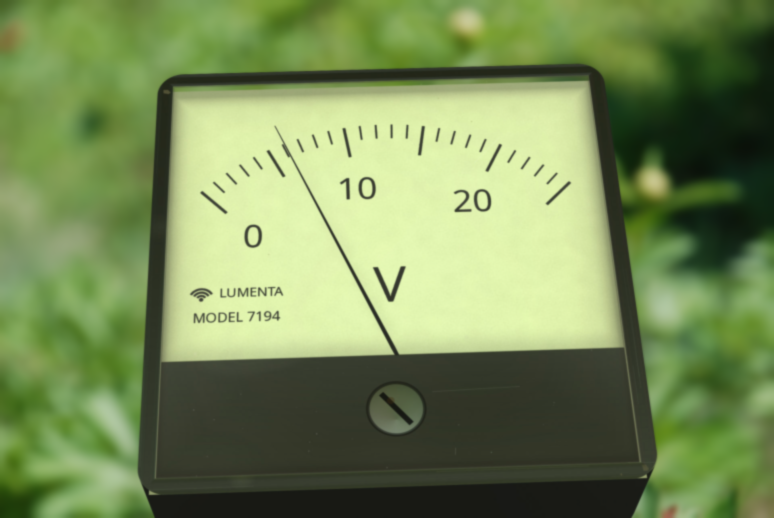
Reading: 6 V
